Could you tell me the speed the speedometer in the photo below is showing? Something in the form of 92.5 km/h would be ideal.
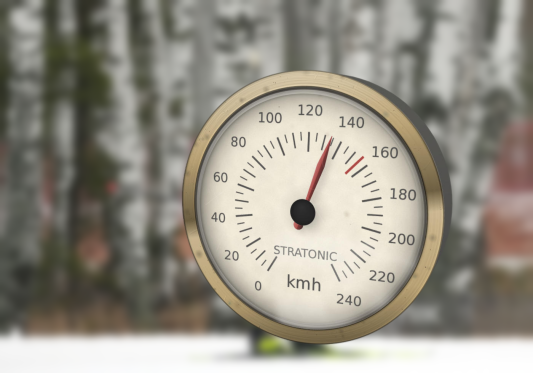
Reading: 135 km/h
